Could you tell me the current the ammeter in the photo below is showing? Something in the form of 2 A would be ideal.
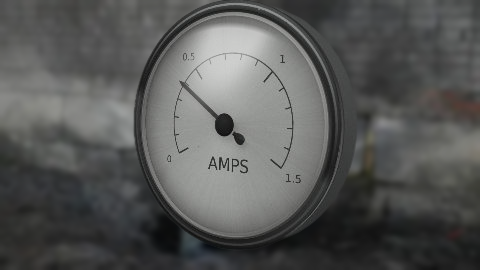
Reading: 0.4 A
